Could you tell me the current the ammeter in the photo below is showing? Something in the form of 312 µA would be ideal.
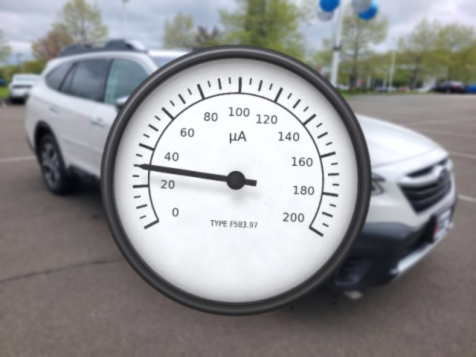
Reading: 30 µA
